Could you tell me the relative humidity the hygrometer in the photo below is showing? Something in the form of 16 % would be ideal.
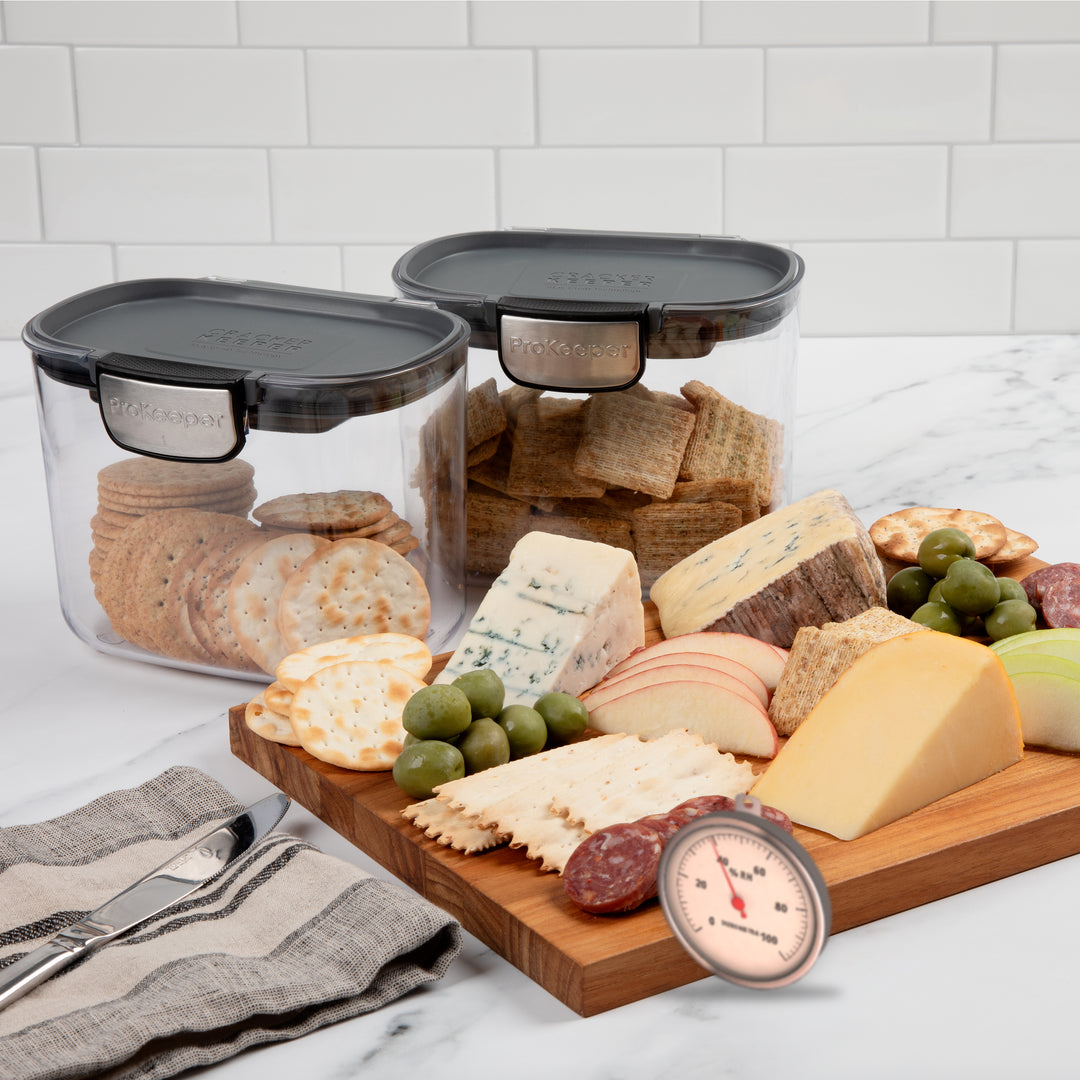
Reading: 40 %
